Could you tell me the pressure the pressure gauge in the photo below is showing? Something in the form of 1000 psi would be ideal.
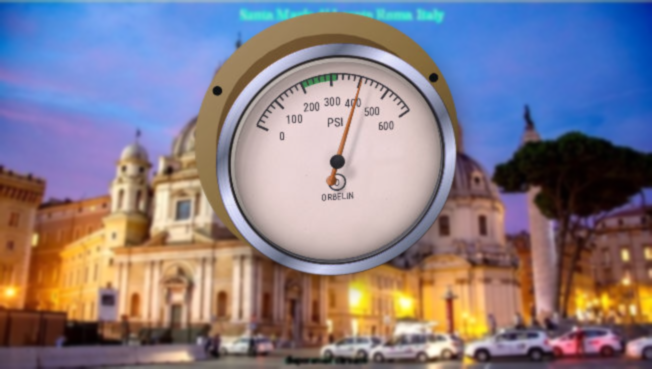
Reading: 400 psi
